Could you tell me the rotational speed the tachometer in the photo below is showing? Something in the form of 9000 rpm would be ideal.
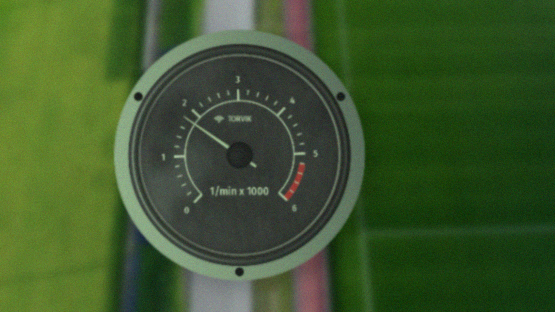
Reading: 1800 rpm
